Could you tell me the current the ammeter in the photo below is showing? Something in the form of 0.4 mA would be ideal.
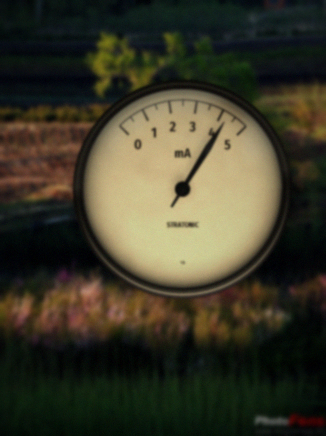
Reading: 4.25 mA
